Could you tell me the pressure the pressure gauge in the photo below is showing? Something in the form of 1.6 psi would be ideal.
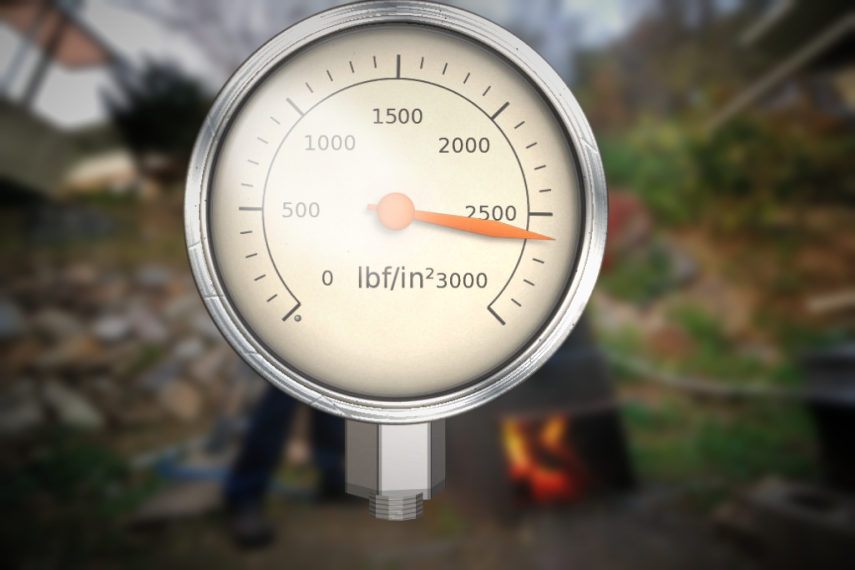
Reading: 2600 psi
